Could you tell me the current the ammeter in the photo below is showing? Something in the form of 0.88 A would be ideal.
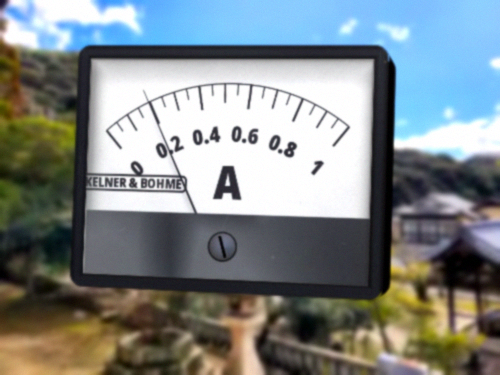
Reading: 0.2 A
